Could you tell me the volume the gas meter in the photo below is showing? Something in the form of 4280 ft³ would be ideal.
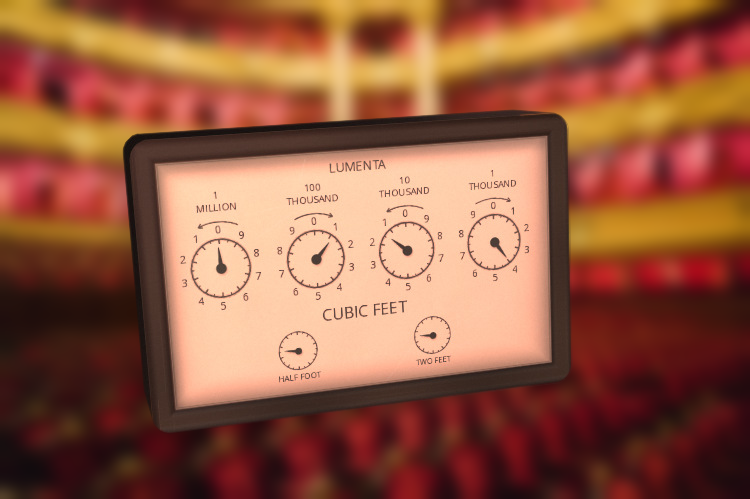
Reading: 11400 ft³
